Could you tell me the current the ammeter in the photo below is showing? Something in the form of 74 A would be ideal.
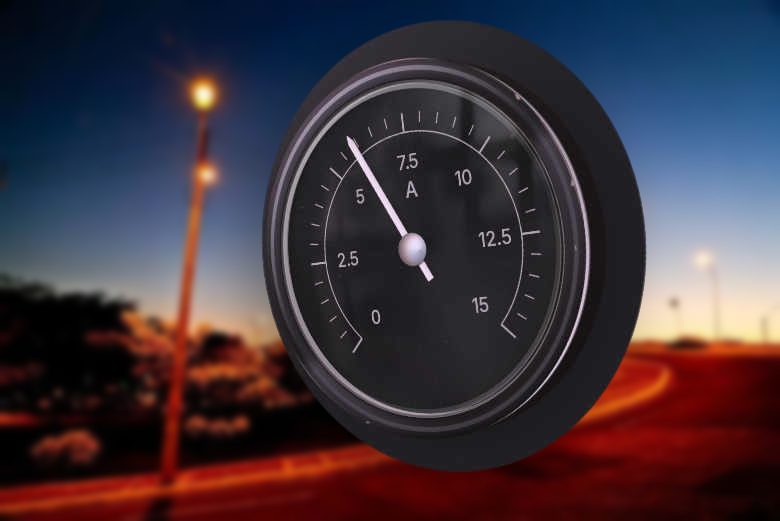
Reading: 6 A
